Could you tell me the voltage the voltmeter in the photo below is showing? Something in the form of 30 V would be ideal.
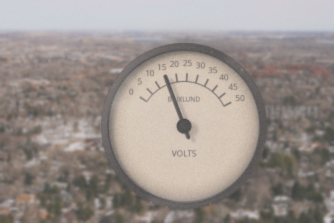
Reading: 15 V
